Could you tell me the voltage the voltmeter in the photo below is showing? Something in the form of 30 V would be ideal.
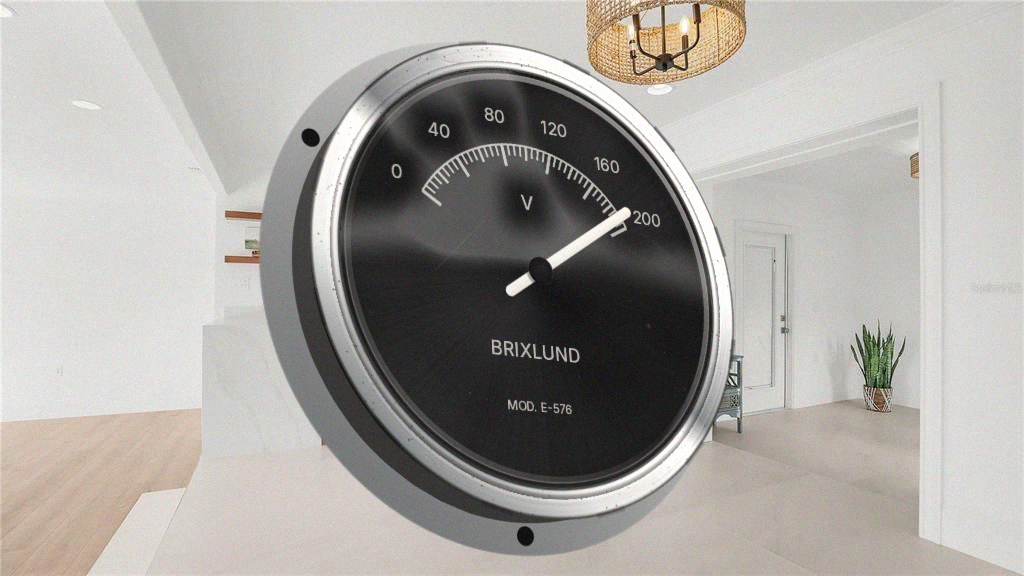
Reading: 190 V
